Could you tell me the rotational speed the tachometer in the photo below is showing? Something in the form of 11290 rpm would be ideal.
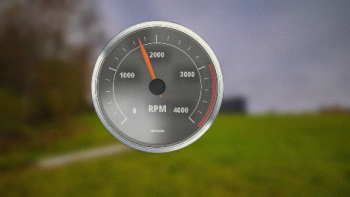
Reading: 1700 rpm
